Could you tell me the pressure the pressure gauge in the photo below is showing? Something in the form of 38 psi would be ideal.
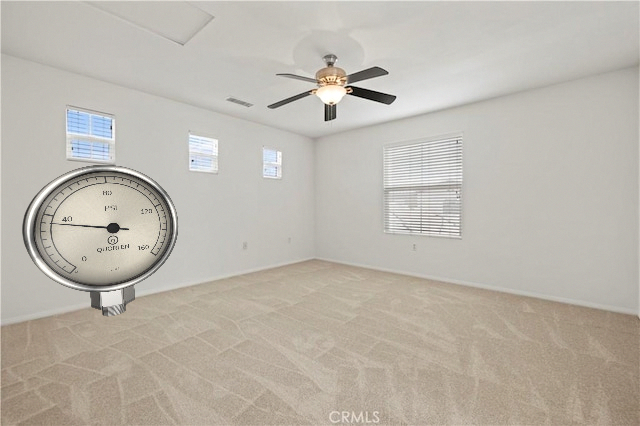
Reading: 35 psi
